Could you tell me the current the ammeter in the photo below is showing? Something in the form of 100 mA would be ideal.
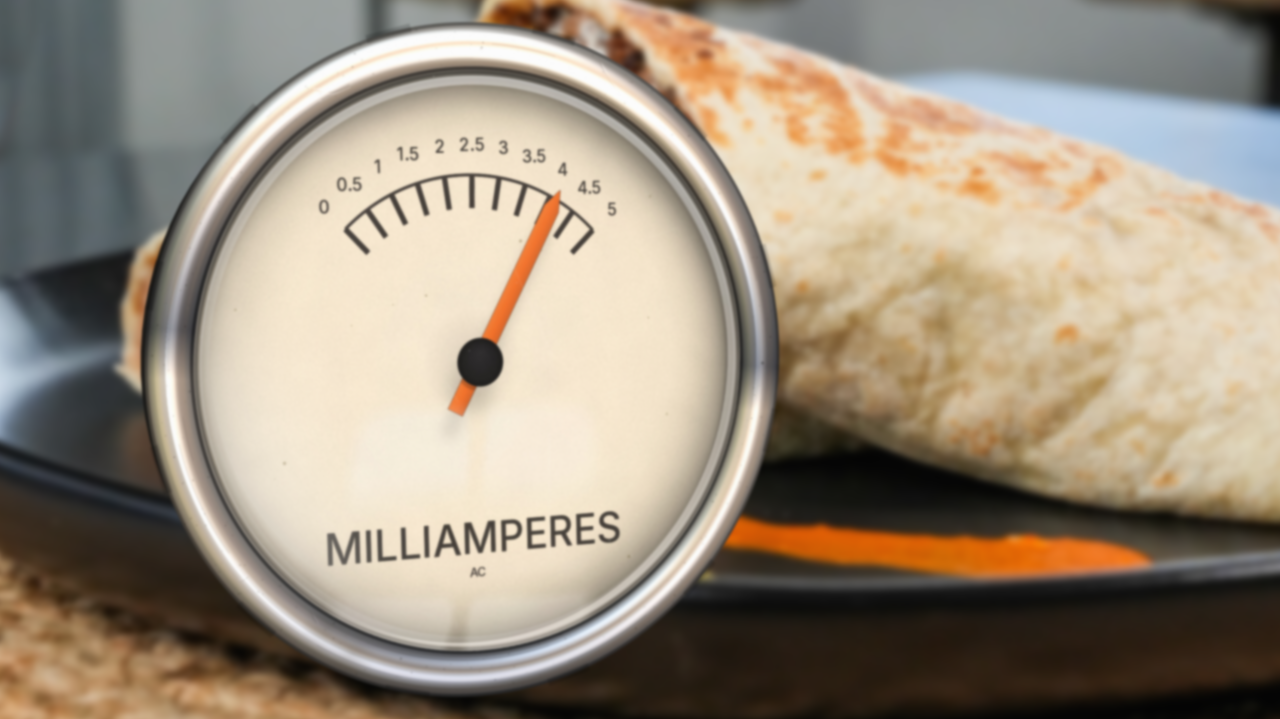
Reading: 4 mA
